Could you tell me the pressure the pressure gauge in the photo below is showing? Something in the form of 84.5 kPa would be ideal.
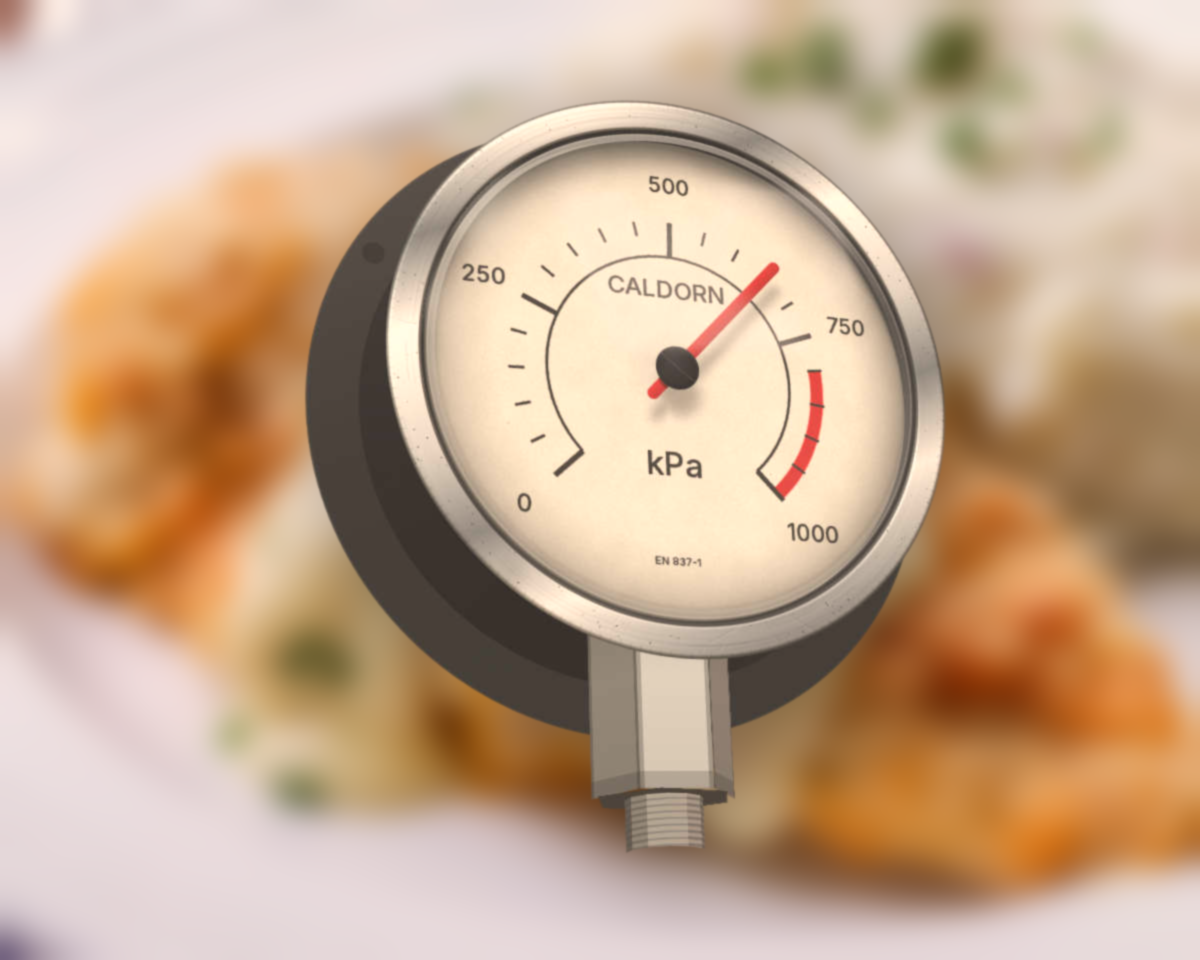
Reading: 650 kPa
